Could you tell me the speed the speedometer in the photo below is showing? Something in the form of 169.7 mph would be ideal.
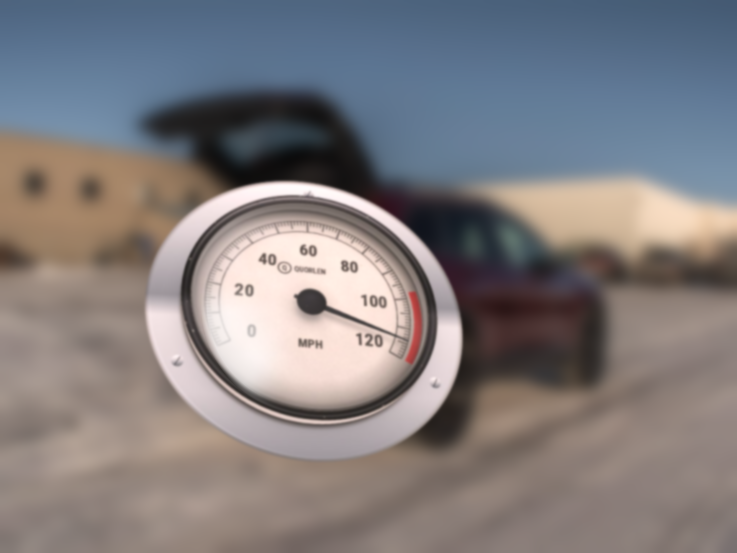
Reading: 115 mph
